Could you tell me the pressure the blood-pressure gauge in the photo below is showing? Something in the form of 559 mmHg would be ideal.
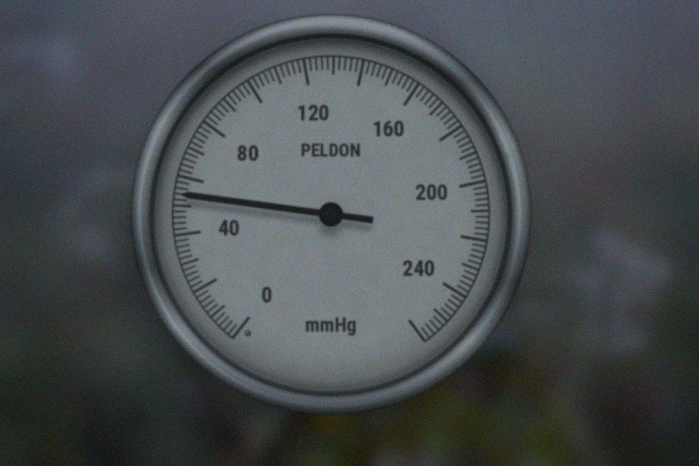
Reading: 54 mmHg
